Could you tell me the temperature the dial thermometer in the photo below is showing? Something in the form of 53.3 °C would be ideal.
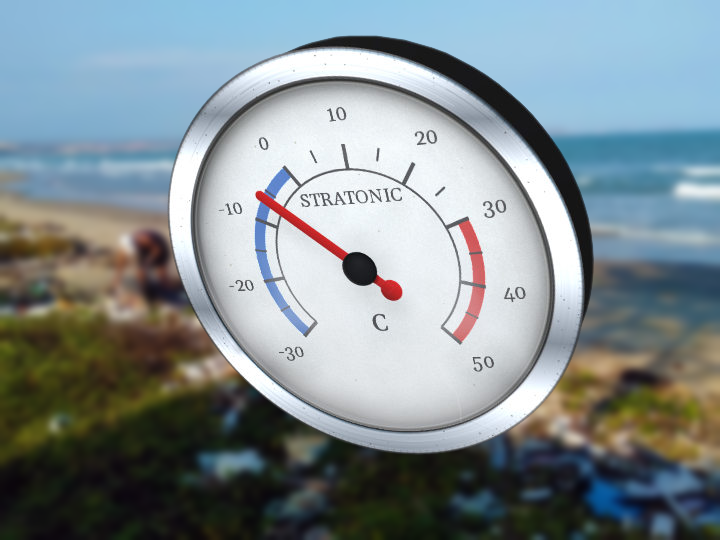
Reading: -5 °C
